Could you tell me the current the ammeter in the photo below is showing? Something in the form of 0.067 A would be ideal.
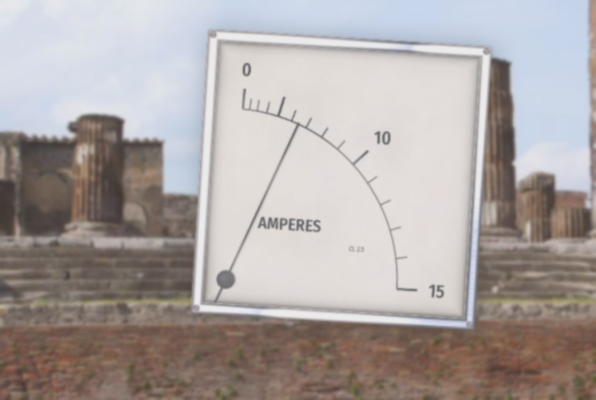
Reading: 6.5 A
